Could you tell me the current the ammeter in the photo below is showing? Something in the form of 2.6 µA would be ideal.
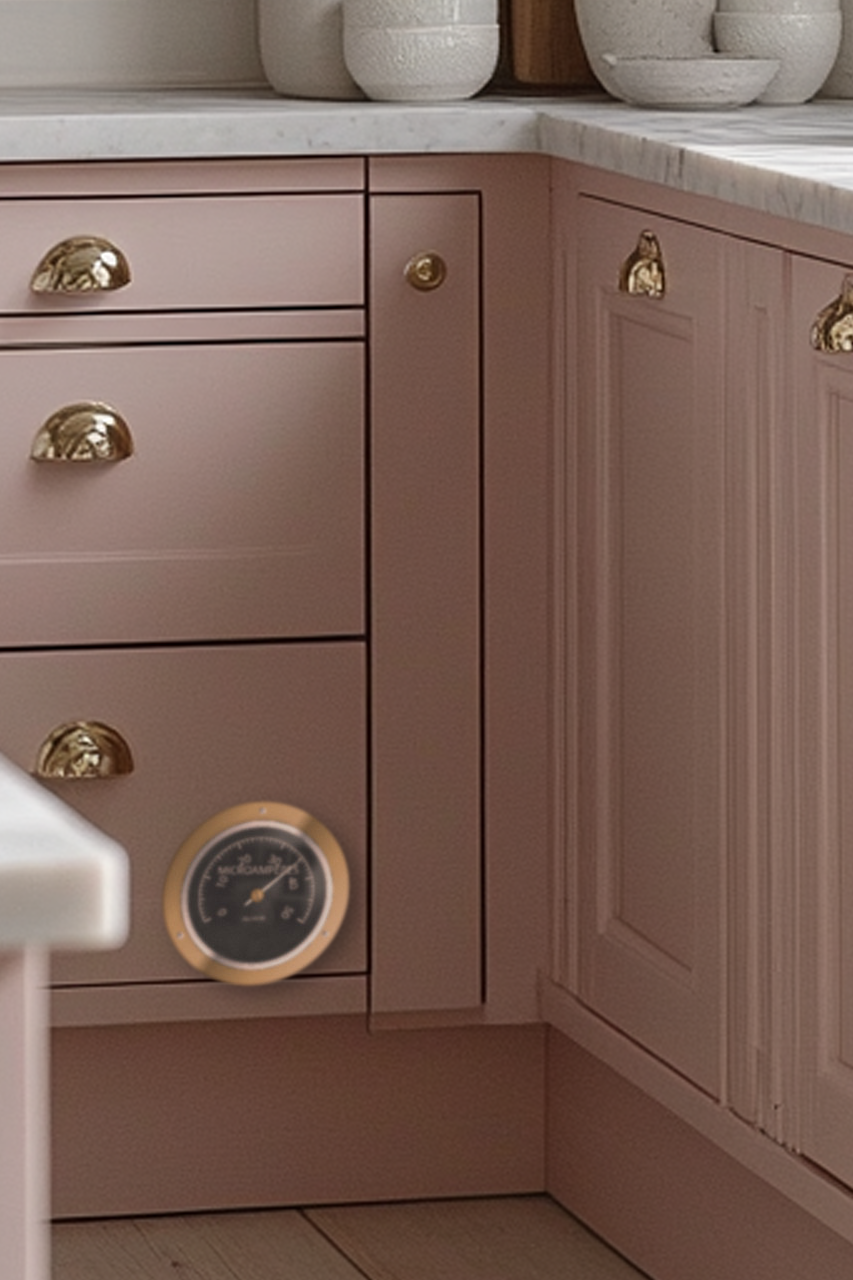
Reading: 35 µA
